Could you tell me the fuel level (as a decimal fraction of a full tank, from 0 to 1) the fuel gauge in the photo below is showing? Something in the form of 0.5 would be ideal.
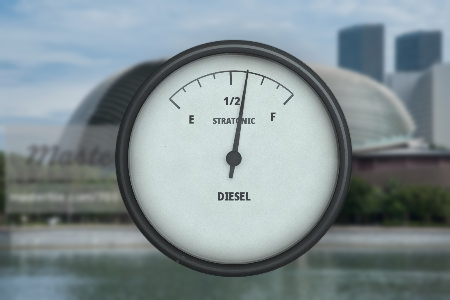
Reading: 0.625
